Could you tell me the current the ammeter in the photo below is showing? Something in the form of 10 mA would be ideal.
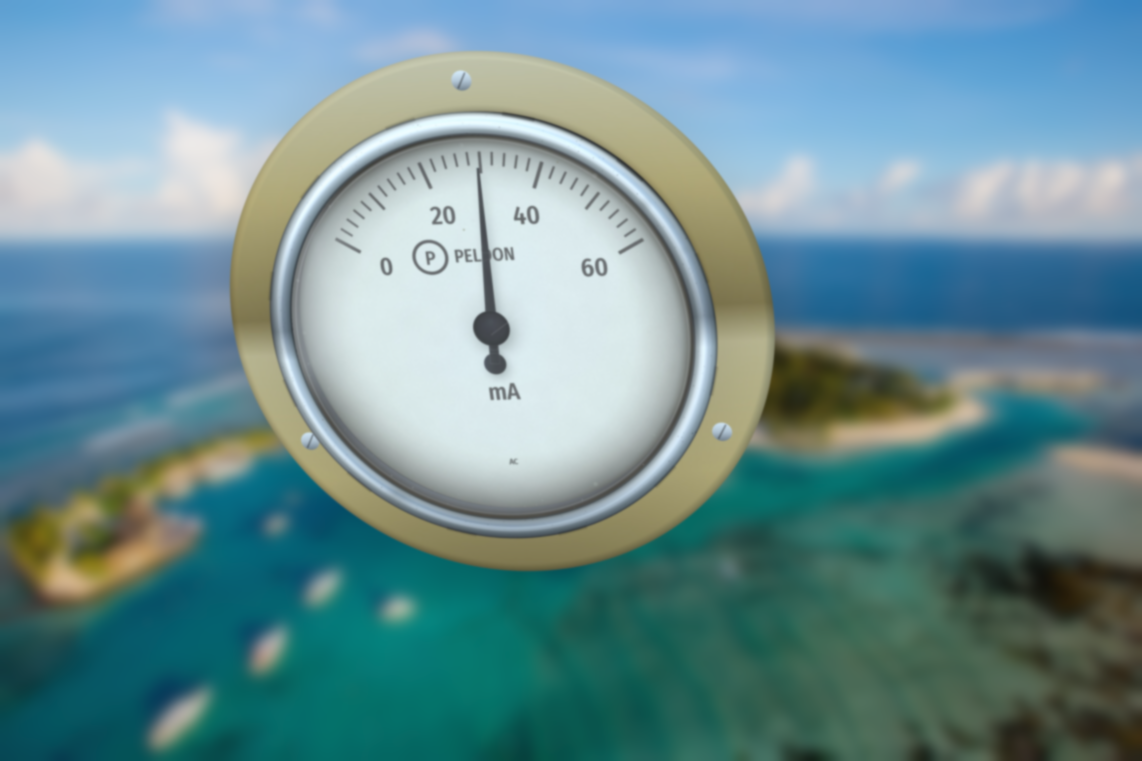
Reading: 30 mA
